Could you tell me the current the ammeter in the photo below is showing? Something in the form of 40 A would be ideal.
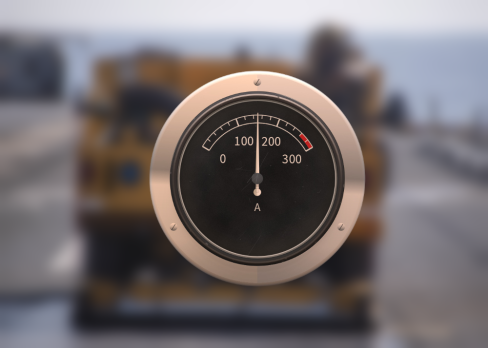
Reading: 150 A
